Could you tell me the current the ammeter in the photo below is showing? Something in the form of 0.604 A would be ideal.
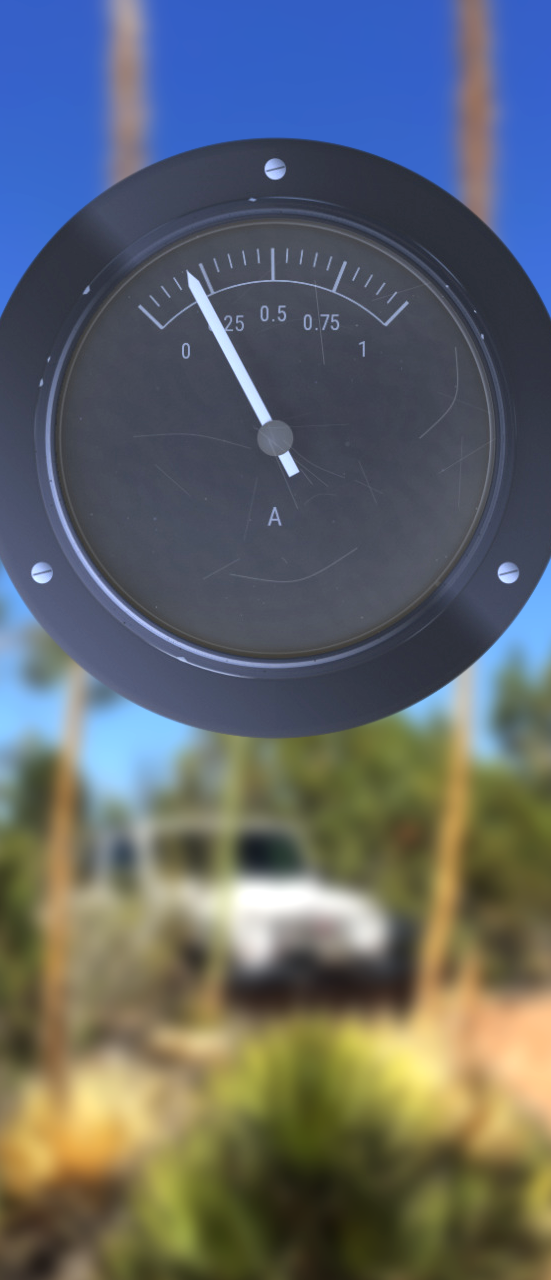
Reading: 0.2 A
